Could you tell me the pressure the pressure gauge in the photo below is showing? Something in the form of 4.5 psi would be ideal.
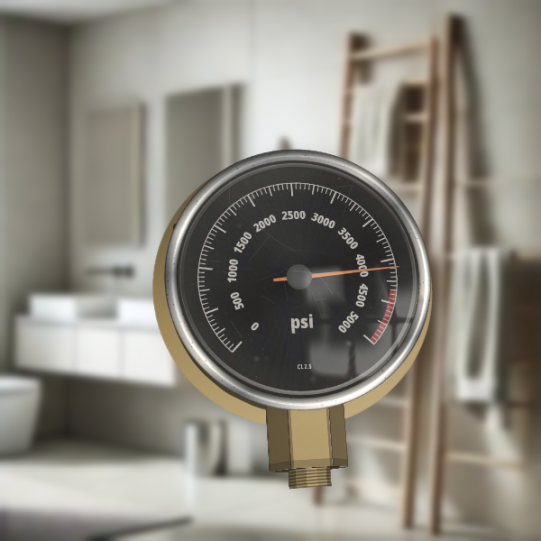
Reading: 4100 psi
